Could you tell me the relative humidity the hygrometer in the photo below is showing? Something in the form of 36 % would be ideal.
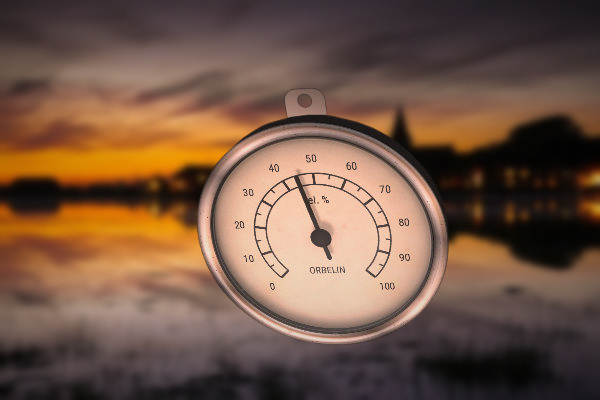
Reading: 45 %
